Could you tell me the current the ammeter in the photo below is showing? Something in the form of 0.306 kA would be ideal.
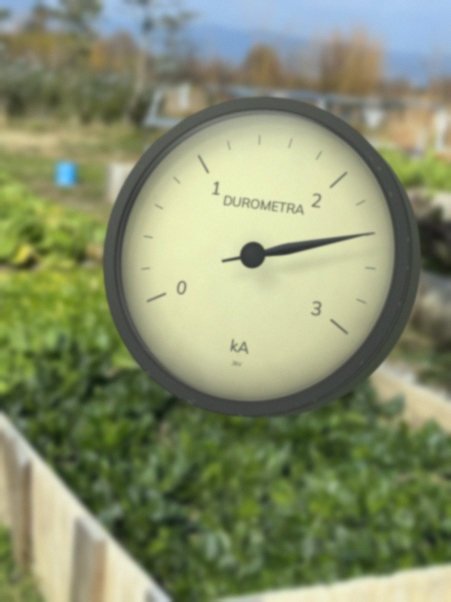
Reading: 2.4 kA
